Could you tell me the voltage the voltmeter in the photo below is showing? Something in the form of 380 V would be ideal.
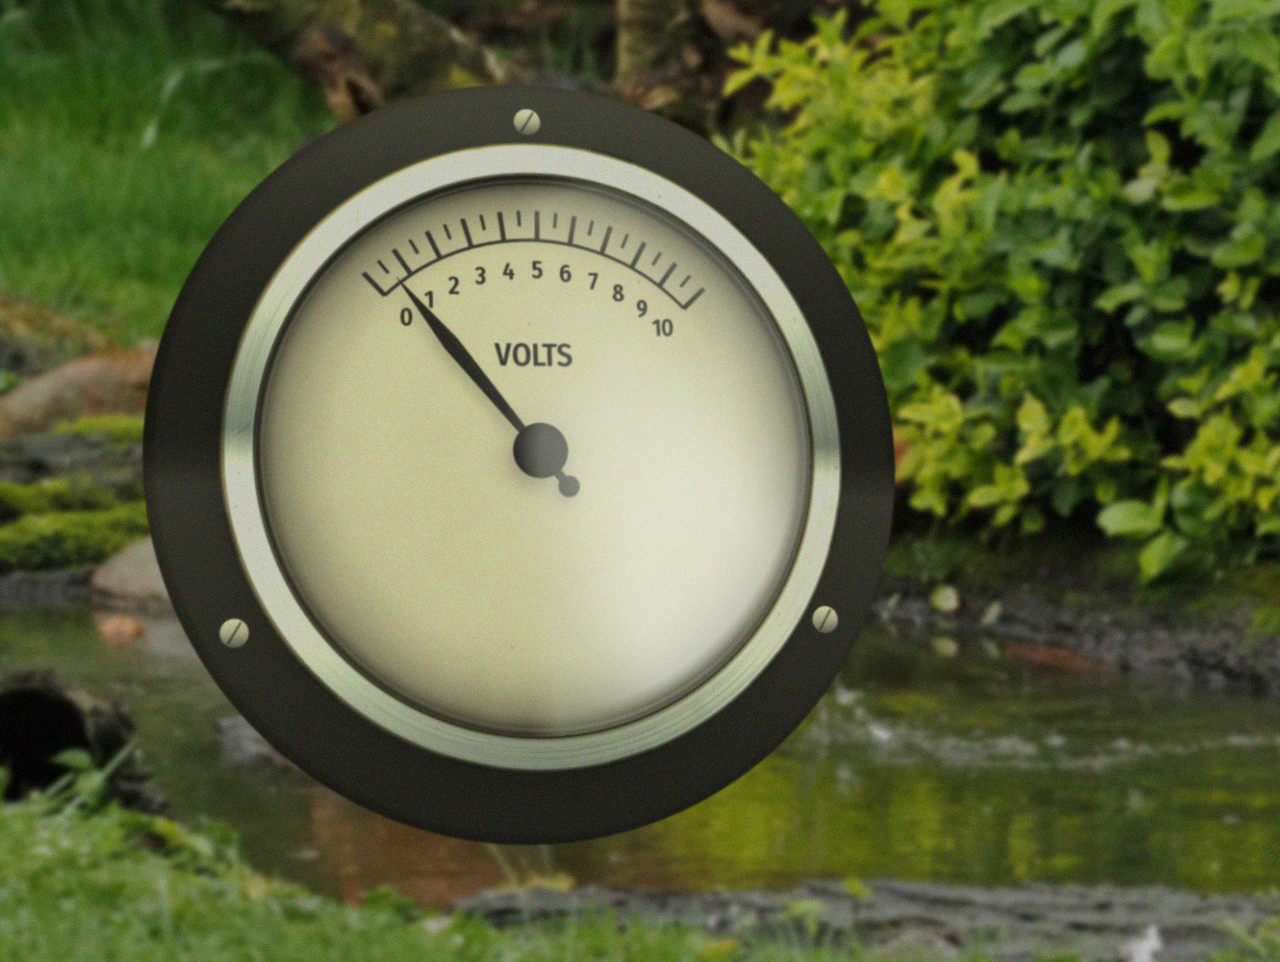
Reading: 0.5 V
